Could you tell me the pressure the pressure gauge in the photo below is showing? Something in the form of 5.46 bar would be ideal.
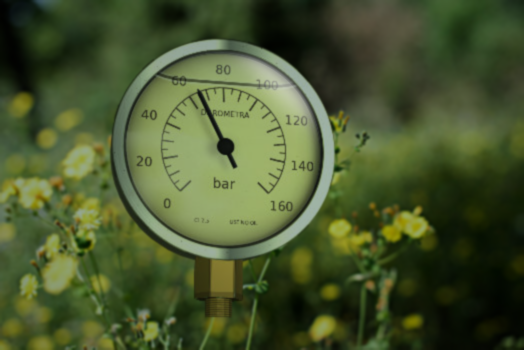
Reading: 65 bar
